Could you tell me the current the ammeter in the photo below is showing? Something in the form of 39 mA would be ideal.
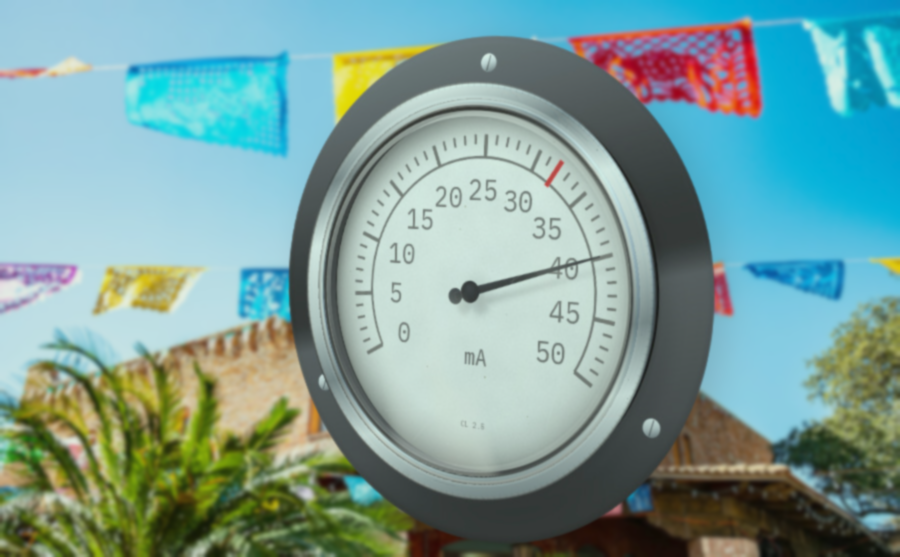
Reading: 40 mA
